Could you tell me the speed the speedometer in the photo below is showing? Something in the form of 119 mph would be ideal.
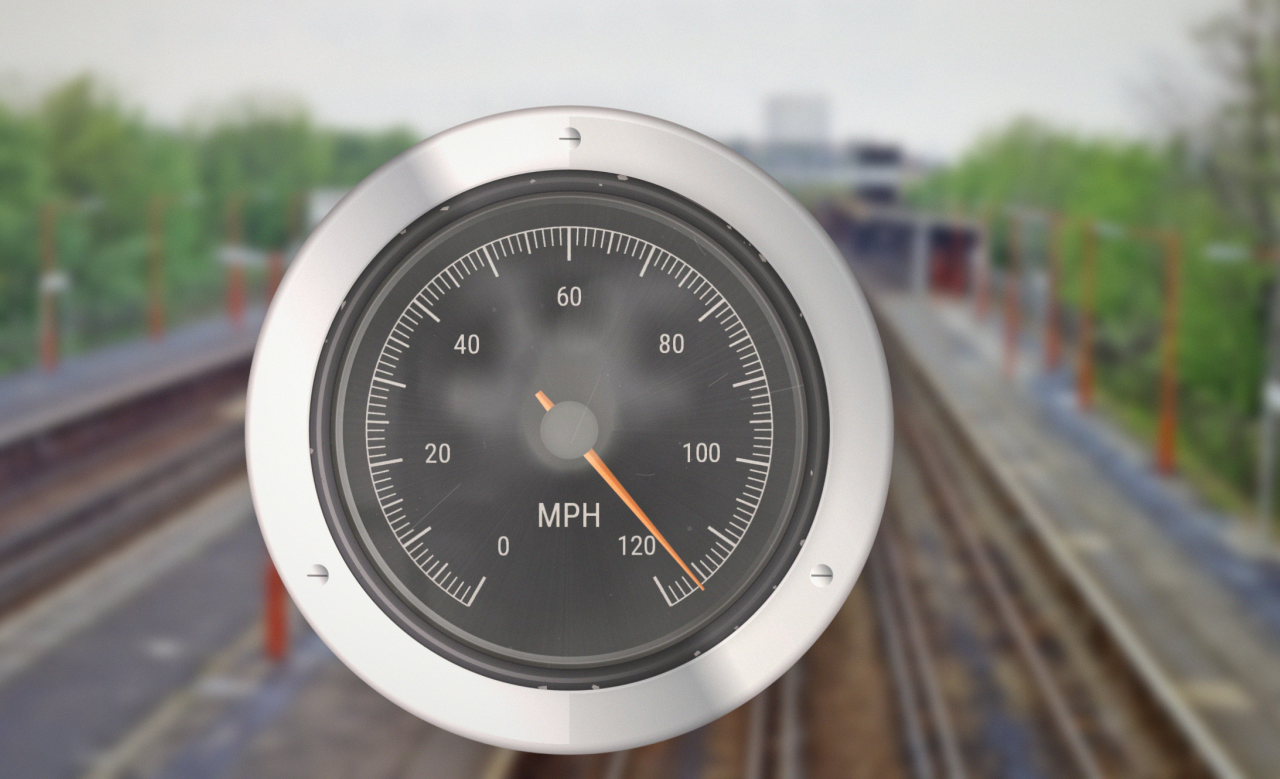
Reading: 116 mph
